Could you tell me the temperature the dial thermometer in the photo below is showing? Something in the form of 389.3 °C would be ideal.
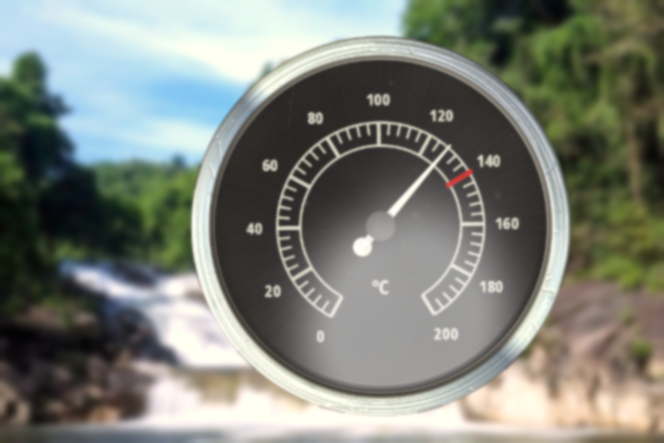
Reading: 128 °C
